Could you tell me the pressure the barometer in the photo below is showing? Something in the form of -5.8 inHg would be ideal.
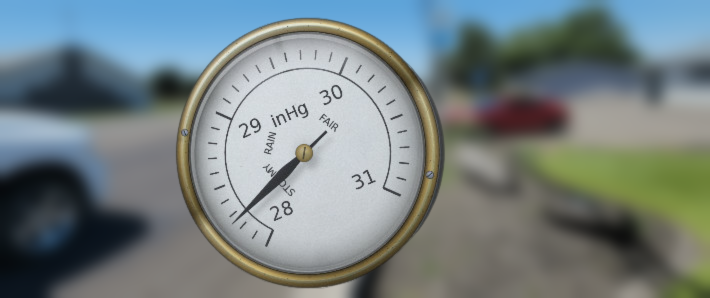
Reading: 28.25 inHg
